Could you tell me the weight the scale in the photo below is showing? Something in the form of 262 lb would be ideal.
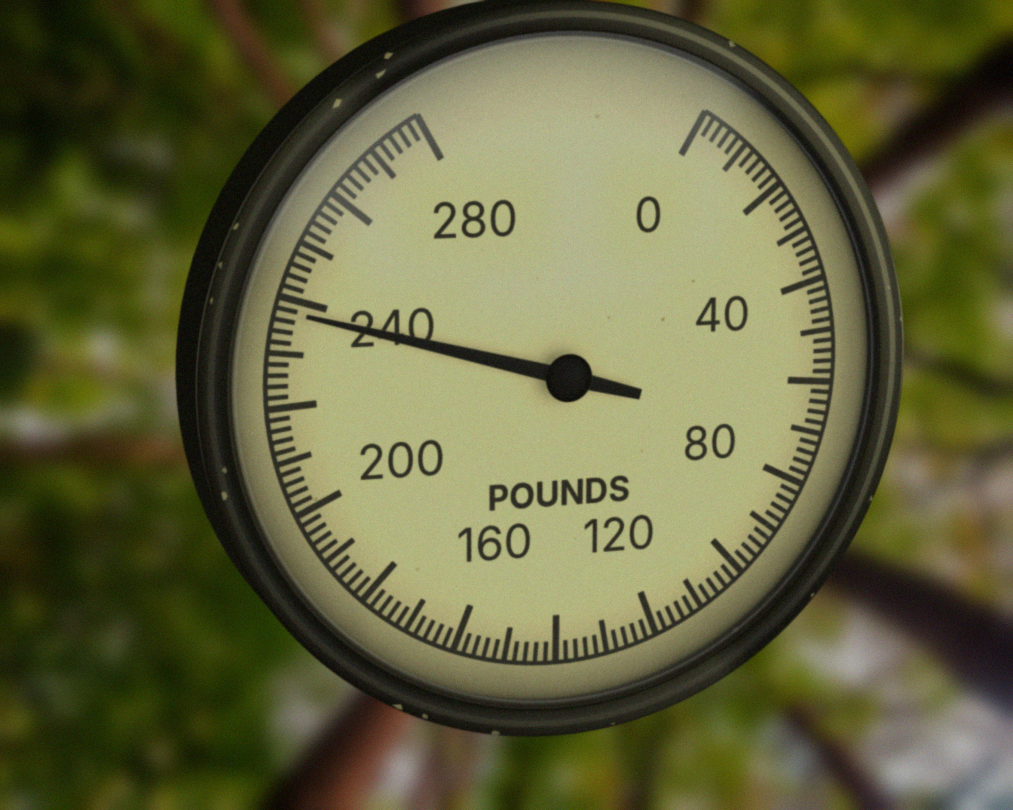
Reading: 238 lb
